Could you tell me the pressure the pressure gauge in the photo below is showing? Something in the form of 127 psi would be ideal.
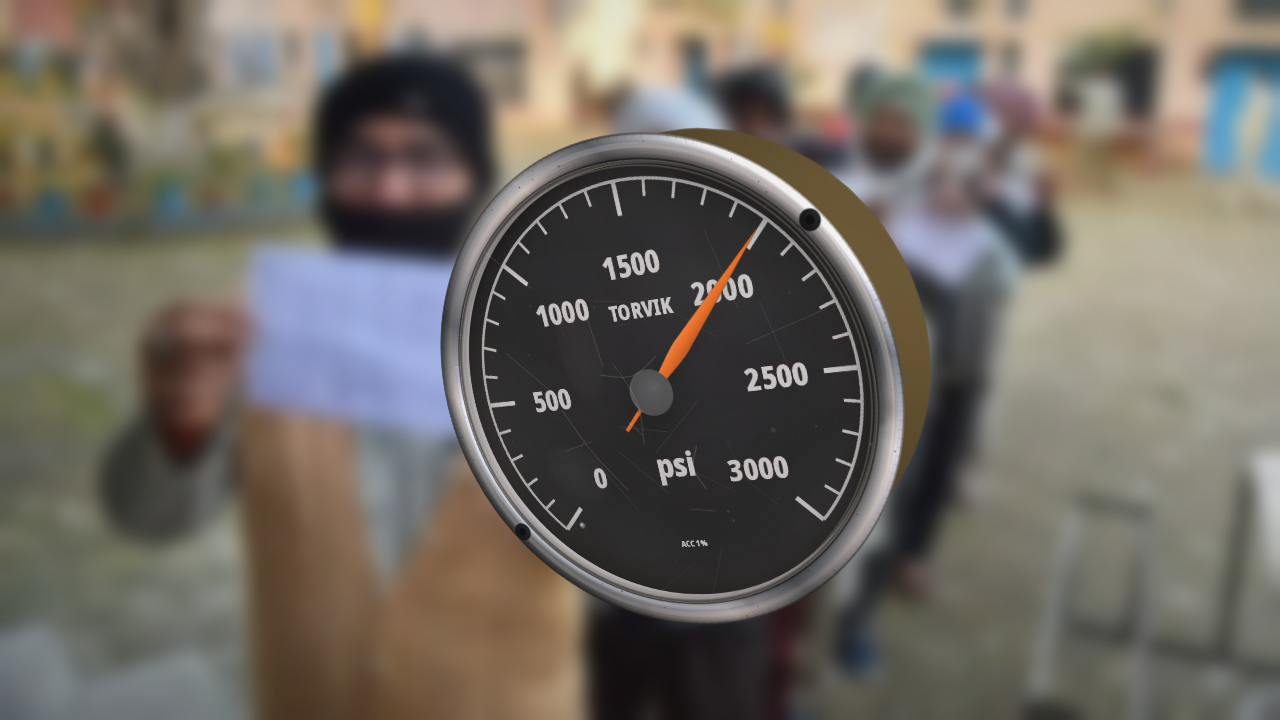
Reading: 2000 psi
